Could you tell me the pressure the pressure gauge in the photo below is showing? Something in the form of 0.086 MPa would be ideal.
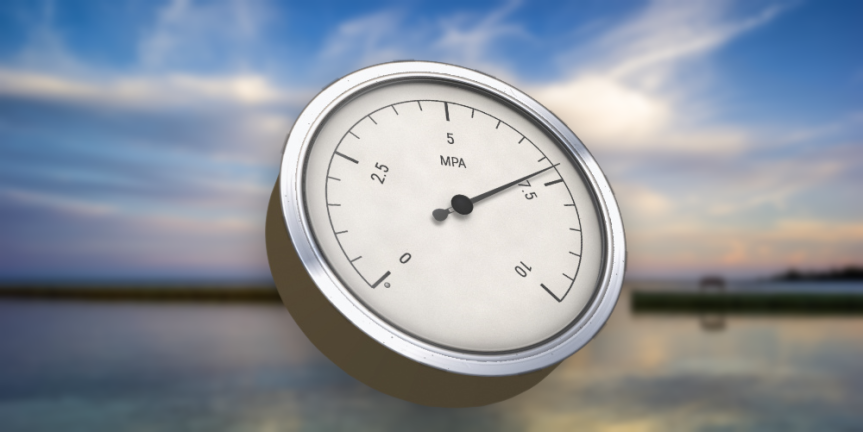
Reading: 7.25 MPa
